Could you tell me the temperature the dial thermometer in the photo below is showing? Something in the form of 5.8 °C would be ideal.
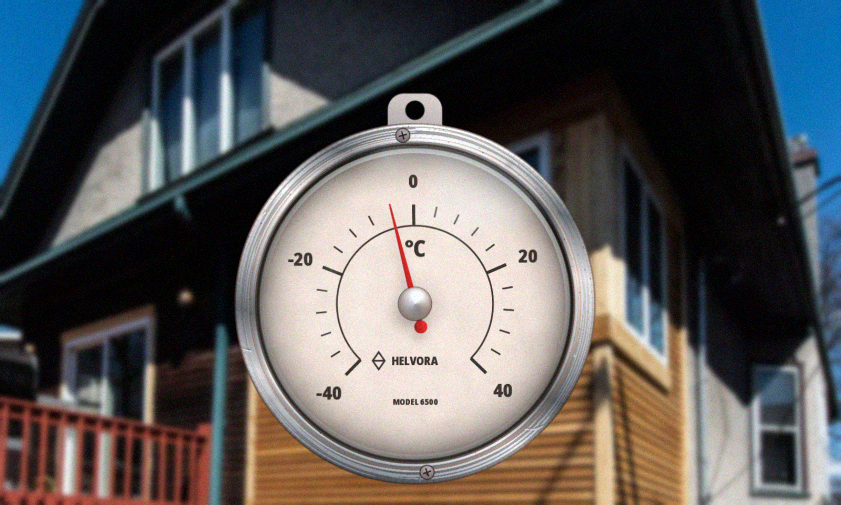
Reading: -4 °C
